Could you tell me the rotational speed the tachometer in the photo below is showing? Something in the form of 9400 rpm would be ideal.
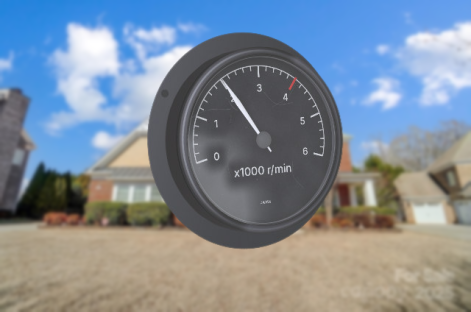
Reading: 2000 rpm
